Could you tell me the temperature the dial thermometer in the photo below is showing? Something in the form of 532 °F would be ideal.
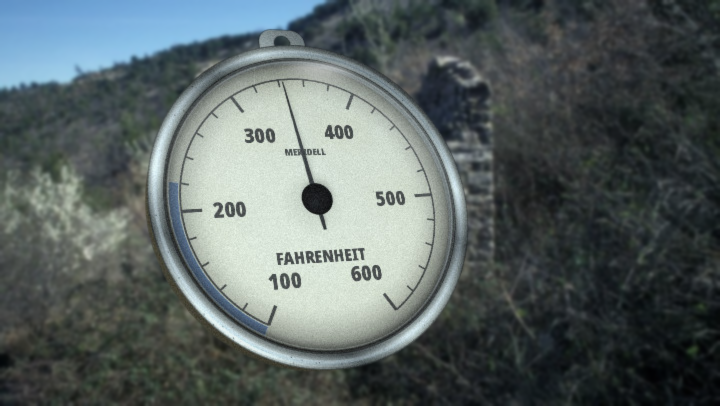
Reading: 340 °F
